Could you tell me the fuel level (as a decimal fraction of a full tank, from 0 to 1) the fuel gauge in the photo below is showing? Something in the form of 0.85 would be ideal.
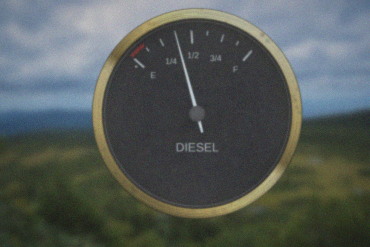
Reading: 0.375
